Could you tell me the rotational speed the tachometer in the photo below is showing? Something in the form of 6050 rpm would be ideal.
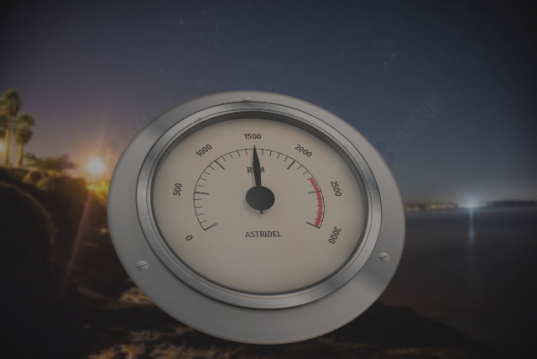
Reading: 1500 rpm
